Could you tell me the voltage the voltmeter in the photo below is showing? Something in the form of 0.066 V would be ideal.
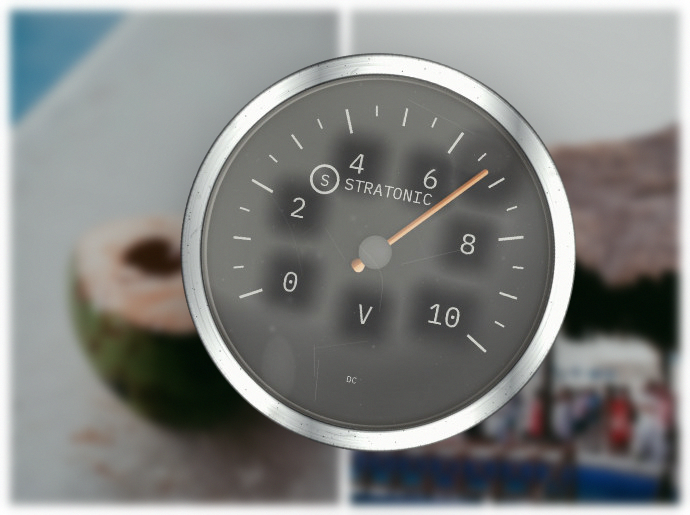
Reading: 6.75 V
